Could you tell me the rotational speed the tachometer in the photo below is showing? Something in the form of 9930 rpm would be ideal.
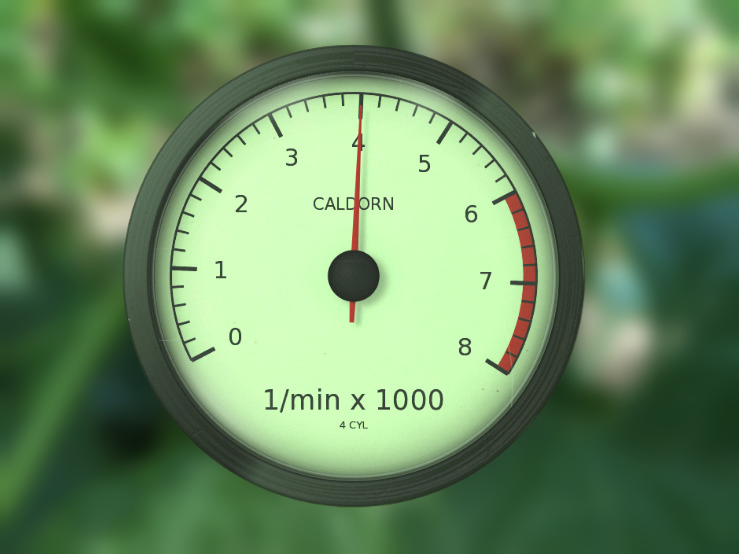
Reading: 4000 rpm
